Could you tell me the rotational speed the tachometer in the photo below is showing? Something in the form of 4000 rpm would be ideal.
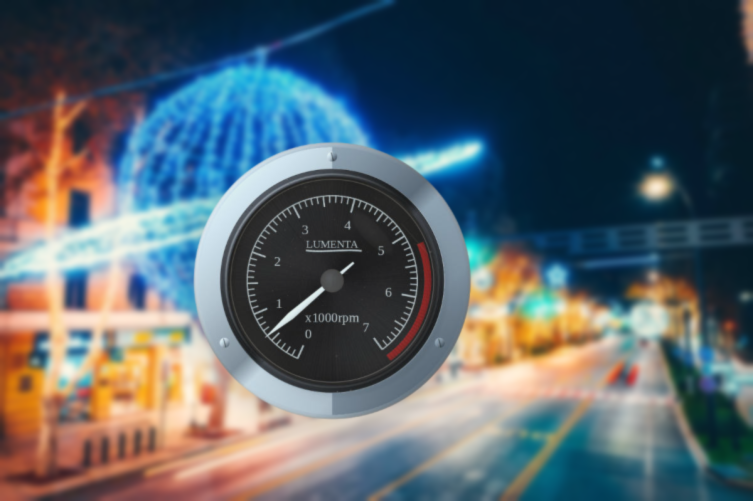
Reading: 600 rpm
